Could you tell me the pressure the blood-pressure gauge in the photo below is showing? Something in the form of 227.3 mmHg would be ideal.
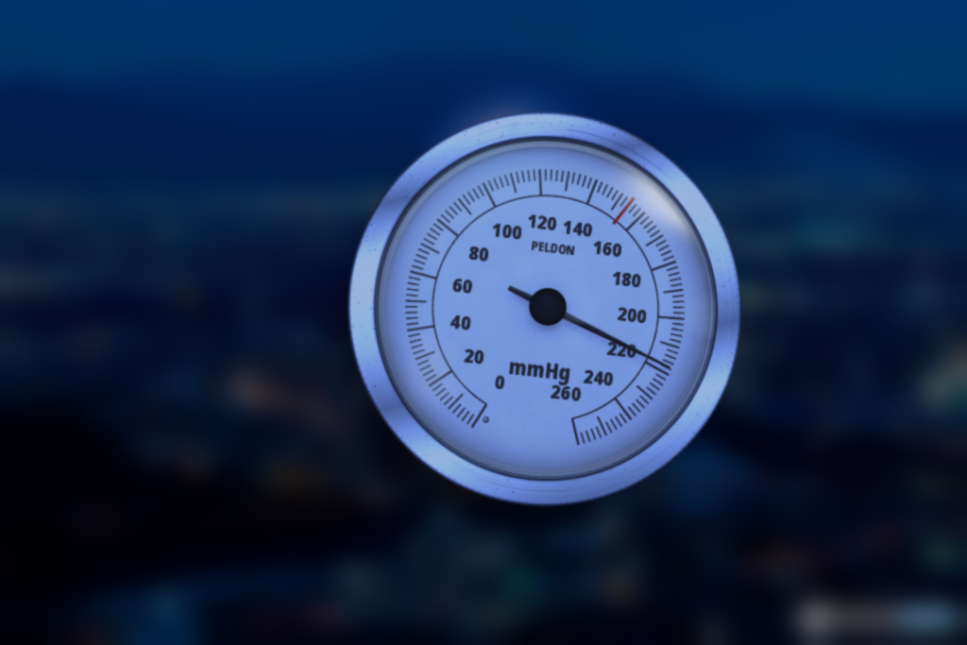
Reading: 218 mmHg
